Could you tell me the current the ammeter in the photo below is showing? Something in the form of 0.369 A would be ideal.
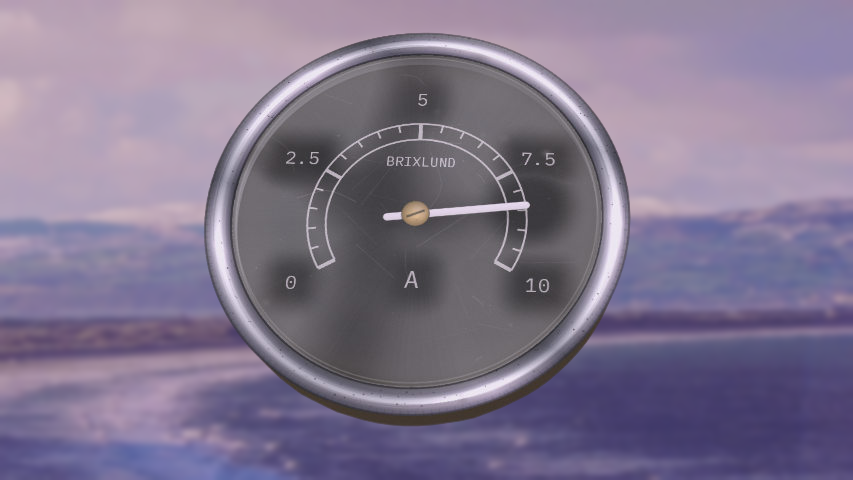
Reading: 8.5 A
